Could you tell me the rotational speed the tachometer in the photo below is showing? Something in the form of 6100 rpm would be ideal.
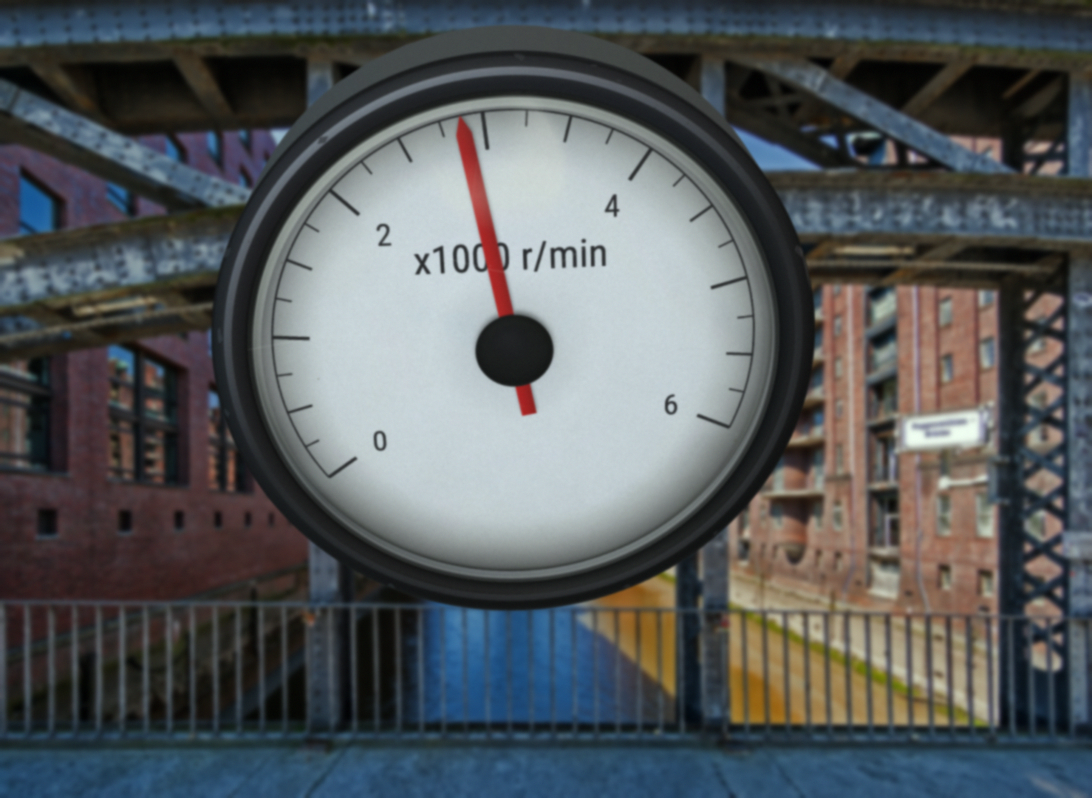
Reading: 2875 rpm
